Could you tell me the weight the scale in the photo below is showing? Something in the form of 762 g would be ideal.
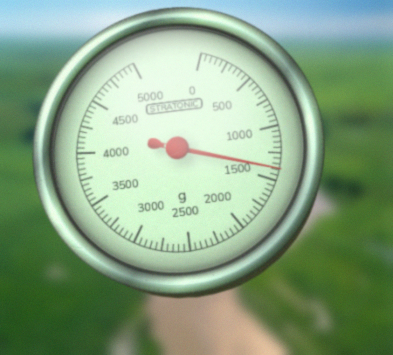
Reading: 1400 g
